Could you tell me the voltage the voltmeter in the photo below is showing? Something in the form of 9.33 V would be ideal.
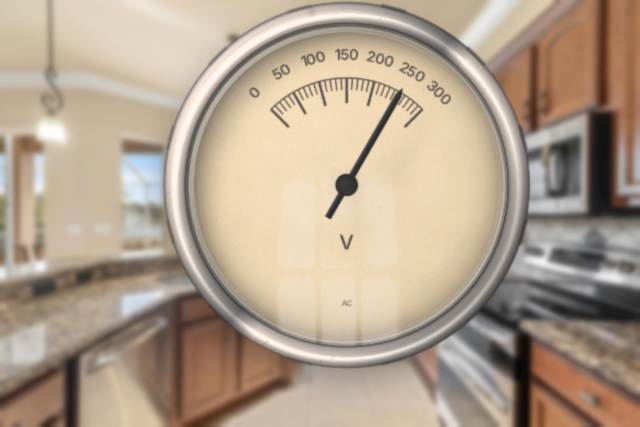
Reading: 250 V
